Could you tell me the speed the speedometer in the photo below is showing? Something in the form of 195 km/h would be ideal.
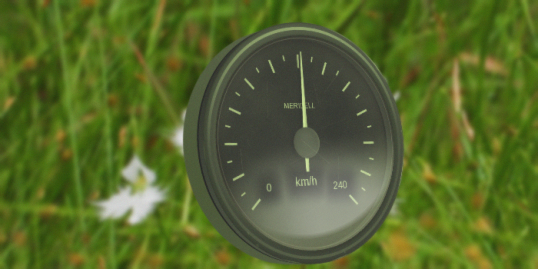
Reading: 120 km/h
